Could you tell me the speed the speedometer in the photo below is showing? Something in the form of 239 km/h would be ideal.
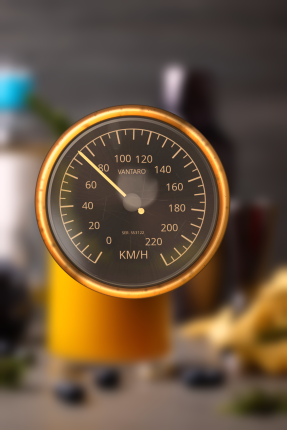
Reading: 75 km/h
